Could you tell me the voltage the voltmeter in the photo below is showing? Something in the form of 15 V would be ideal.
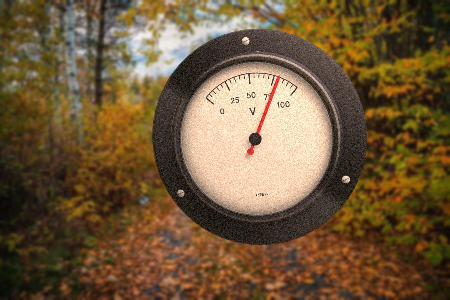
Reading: 80 V
